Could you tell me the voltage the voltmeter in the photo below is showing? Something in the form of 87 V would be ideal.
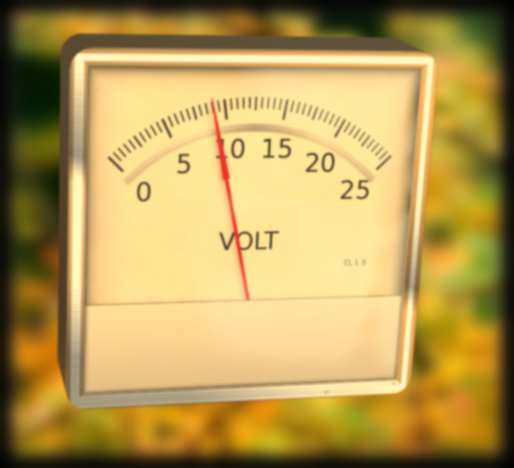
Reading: 9 V
